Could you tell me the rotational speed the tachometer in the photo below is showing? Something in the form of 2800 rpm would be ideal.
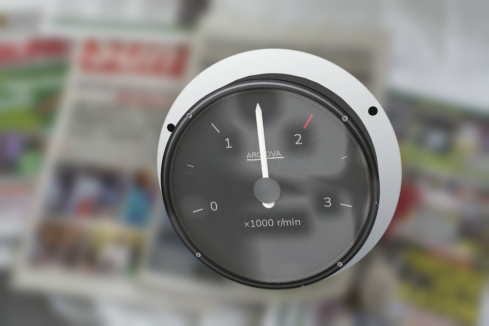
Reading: 1500 rpm
